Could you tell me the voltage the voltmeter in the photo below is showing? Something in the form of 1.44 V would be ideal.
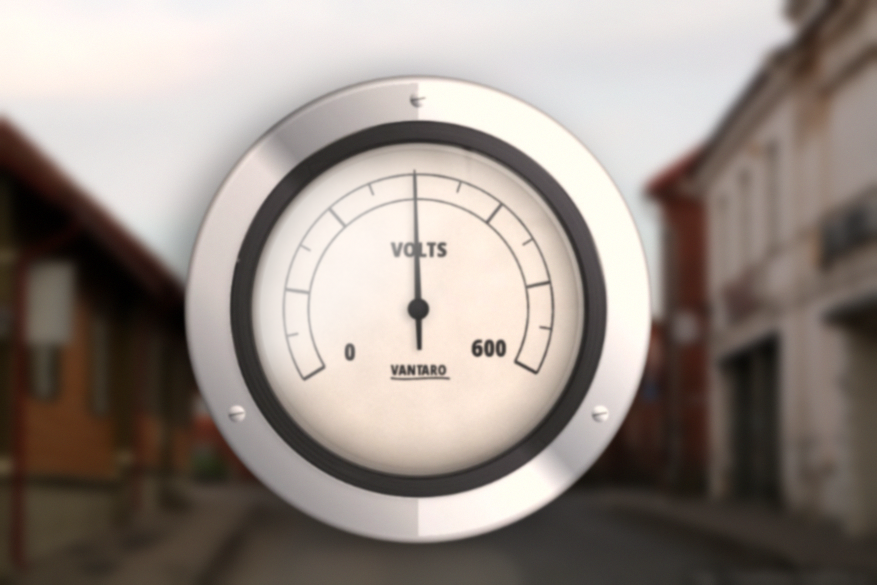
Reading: 300 V
